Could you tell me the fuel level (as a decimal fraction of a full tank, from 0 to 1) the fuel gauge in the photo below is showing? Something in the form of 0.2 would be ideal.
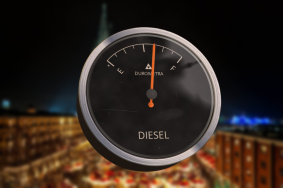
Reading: 0.625
